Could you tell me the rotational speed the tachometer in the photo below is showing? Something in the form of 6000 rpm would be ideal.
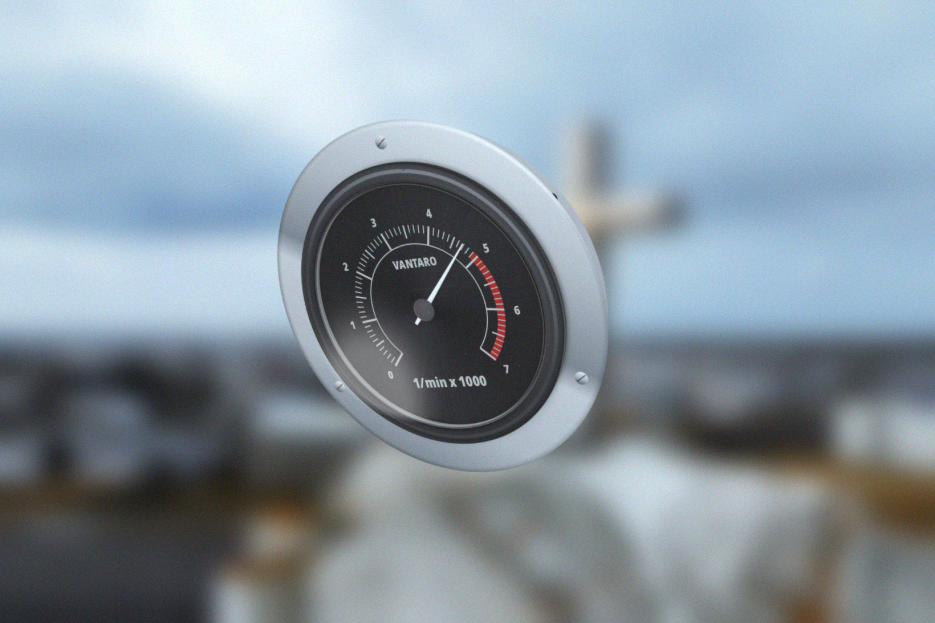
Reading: 4700 rpm
